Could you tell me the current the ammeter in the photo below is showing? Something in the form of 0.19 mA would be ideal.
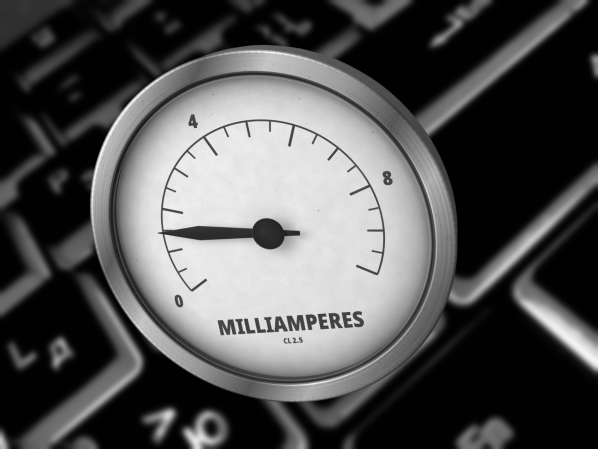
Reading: 1.5 mA
